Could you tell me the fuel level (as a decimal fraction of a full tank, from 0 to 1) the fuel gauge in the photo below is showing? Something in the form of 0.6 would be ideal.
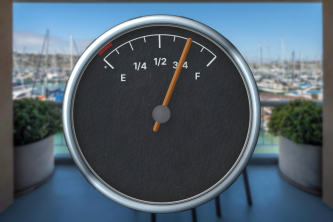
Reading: 0.75
